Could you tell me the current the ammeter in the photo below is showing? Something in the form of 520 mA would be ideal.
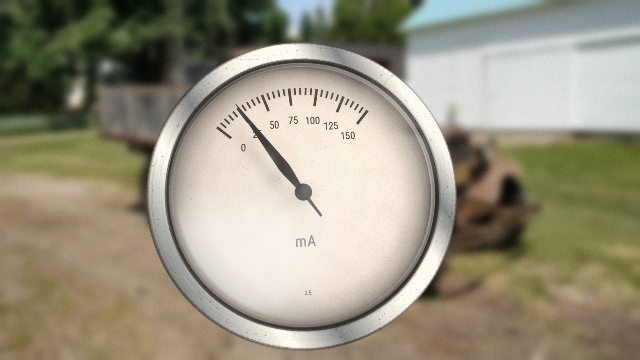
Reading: 25 mA
